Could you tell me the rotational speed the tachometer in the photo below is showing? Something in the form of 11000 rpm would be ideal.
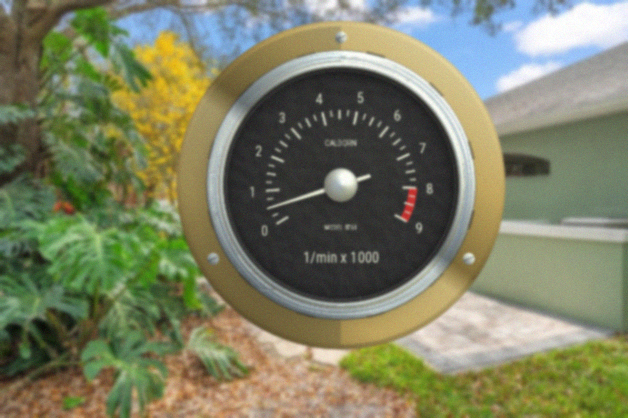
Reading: 500 rpm
